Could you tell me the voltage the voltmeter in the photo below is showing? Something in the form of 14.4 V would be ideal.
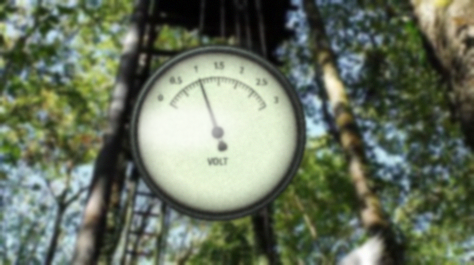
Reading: 1 V
